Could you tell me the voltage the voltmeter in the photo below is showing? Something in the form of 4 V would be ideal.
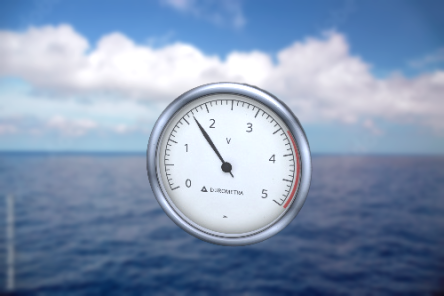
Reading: 1.7 V
